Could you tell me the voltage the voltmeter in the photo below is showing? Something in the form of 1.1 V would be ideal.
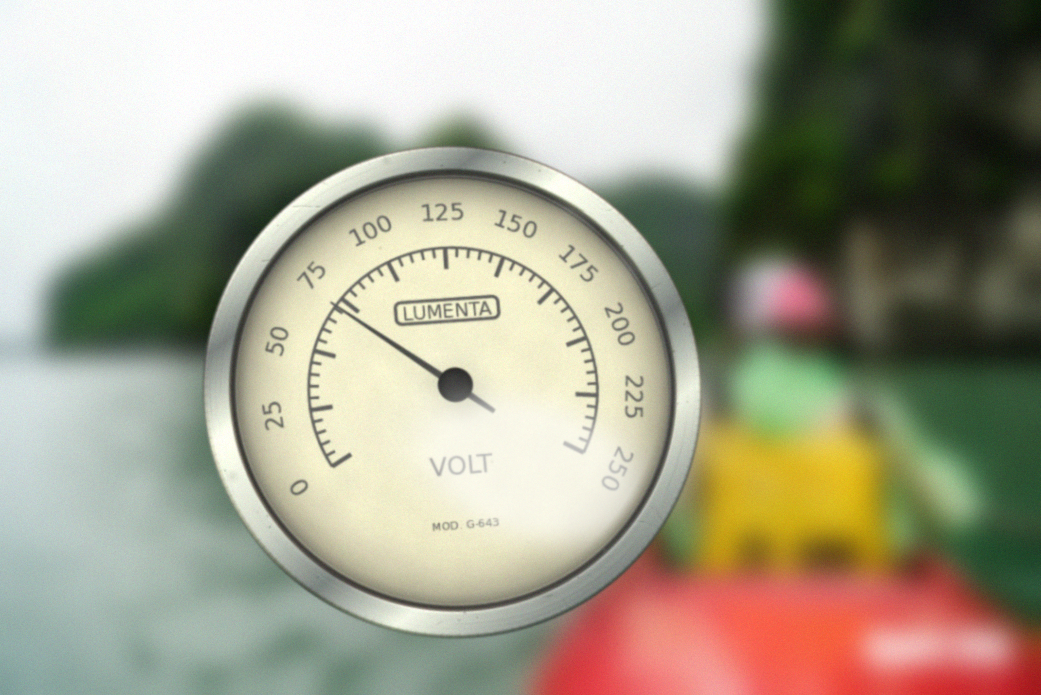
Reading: 70 V
